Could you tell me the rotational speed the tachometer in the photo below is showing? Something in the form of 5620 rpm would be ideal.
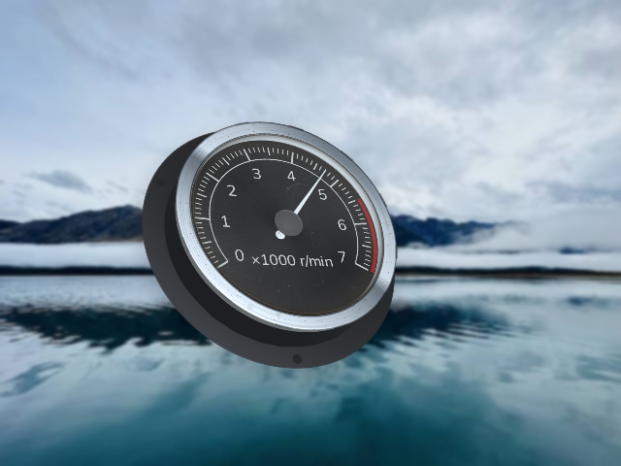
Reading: 4700 rpm
